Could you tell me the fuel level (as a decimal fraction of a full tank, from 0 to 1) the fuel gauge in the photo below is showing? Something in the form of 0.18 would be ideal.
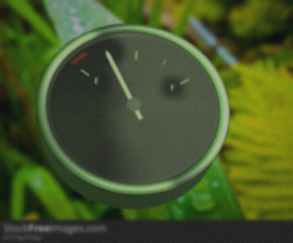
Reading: 0.25
